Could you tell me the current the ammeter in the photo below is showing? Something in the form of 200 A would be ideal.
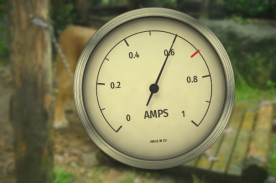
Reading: 0.6 A
